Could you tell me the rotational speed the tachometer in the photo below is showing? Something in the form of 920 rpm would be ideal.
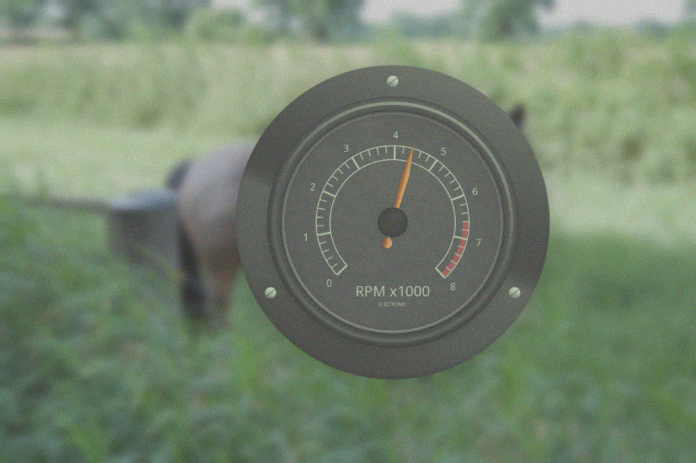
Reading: 4400 rpm
